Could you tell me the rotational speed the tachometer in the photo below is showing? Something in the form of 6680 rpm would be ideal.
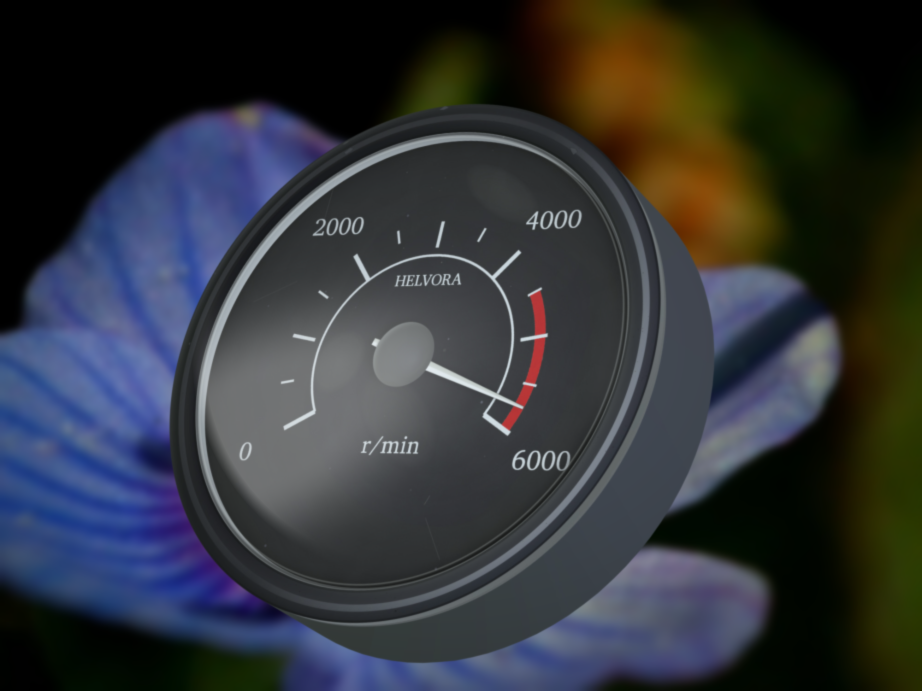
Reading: 5750 rpm
